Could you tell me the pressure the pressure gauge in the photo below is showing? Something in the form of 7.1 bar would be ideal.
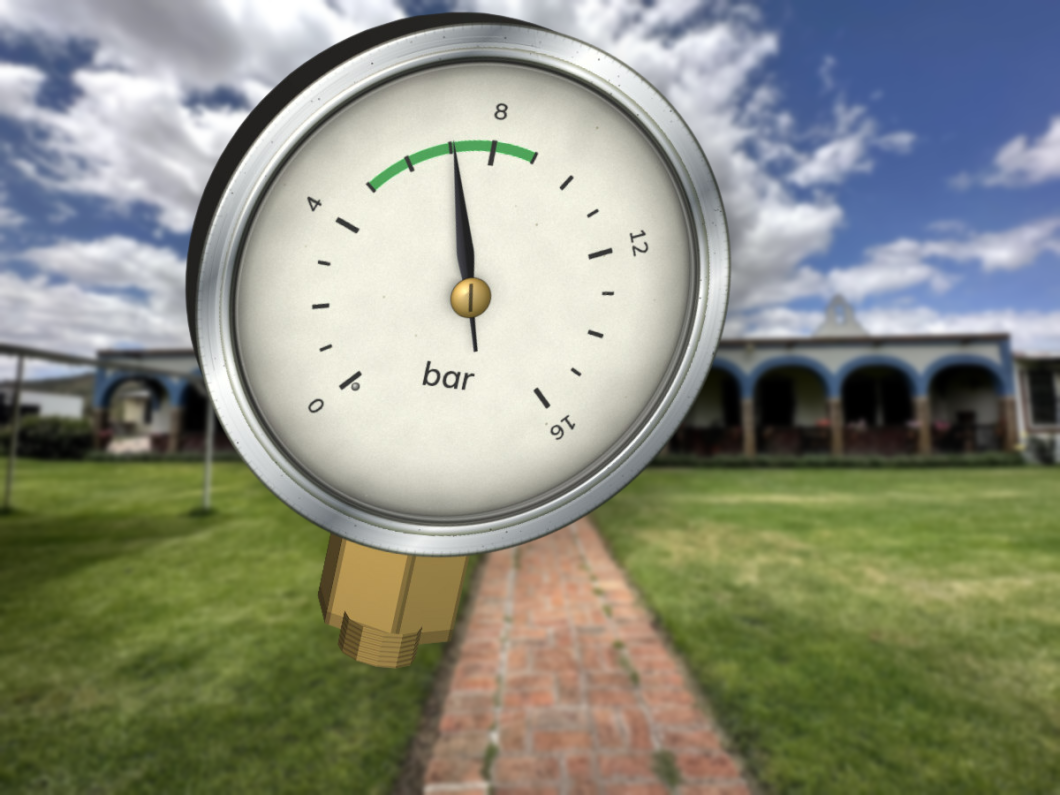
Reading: 7 bar
